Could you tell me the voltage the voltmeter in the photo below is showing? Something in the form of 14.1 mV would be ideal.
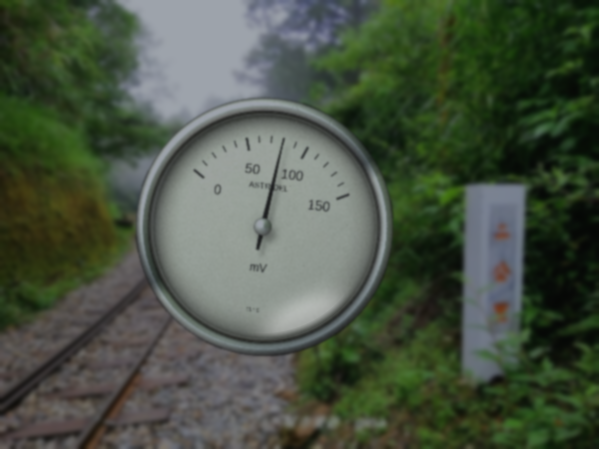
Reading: 80 mV
